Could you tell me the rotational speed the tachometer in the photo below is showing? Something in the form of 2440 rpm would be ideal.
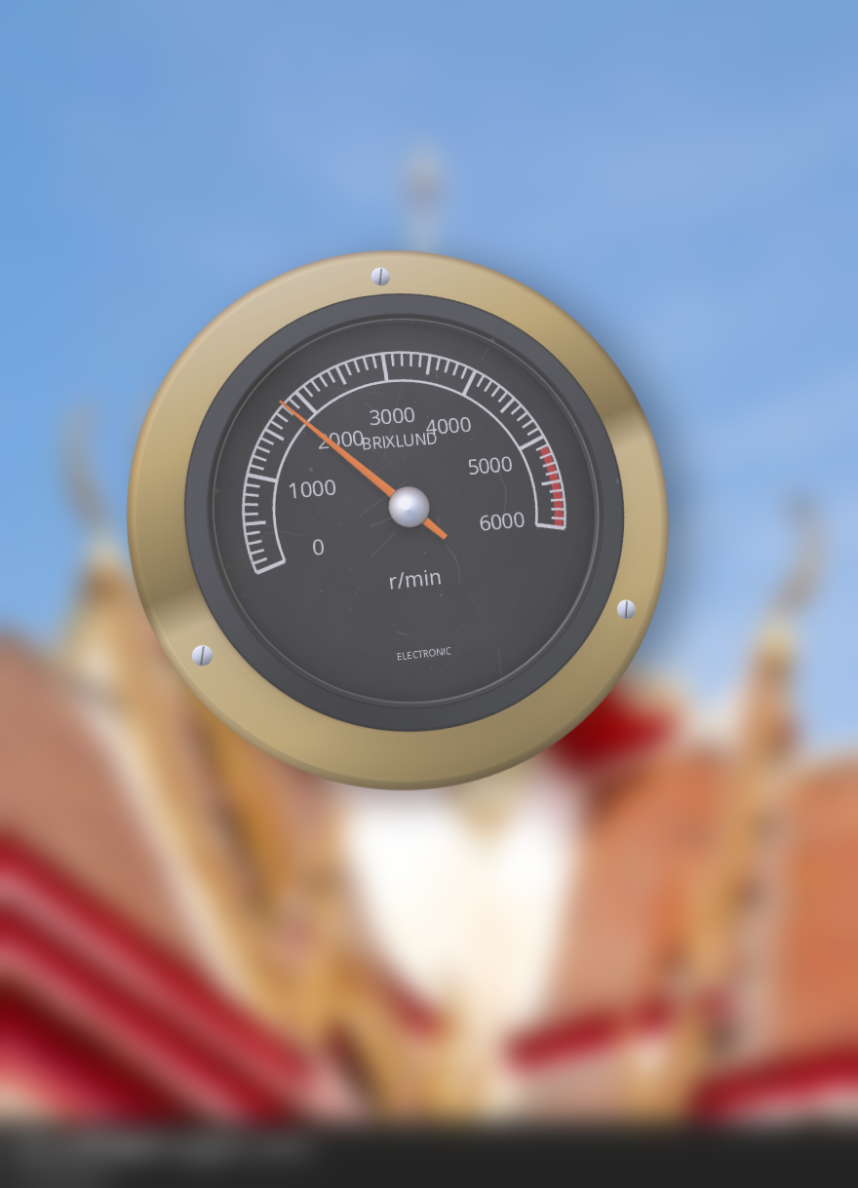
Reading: 1800 rpm
